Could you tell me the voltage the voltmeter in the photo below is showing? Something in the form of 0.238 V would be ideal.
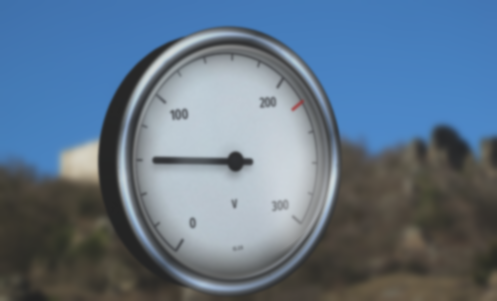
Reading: 60 V
